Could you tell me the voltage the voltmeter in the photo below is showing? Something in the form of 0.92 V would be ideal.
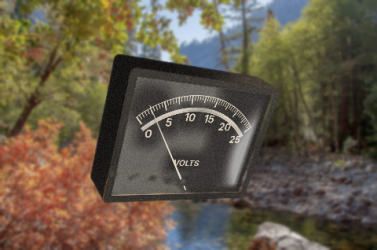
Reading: 2.5 V
